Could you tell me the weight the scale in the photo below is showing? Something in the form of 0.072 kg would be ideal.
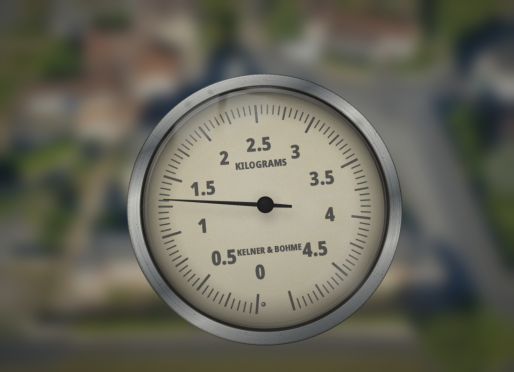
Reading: 1.3 kg
